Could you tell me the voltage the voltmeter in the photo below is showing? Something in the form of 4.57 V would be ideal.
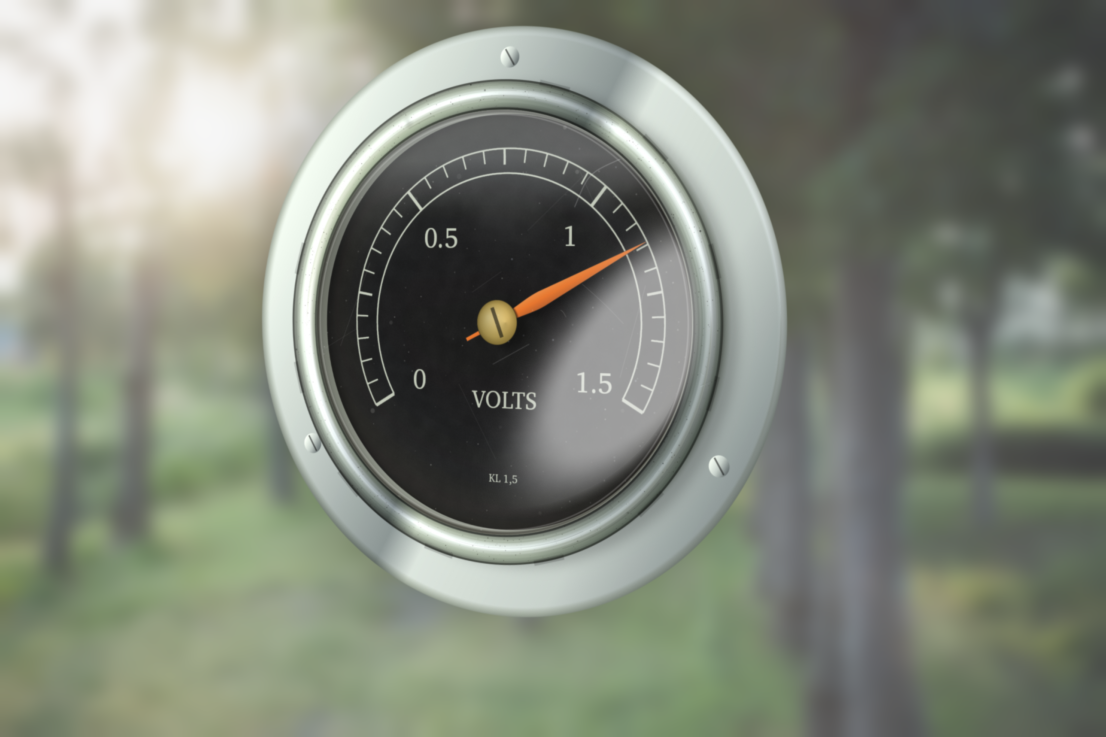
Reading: 1.15 V
